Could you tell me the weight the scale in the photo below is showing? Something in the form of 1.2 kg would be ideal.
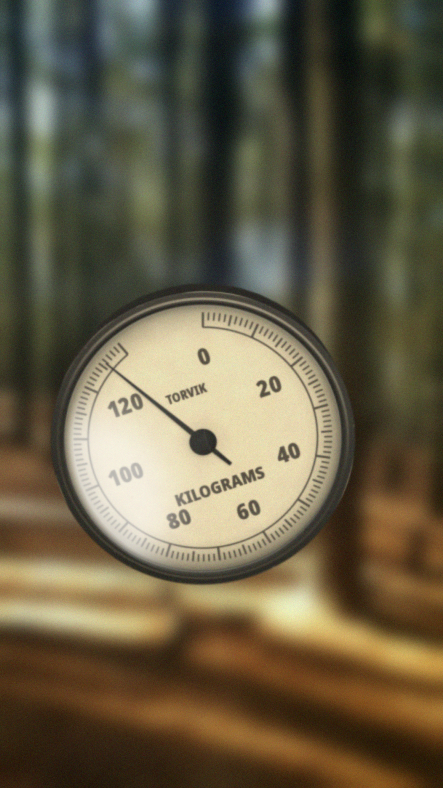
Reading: 126 kg
